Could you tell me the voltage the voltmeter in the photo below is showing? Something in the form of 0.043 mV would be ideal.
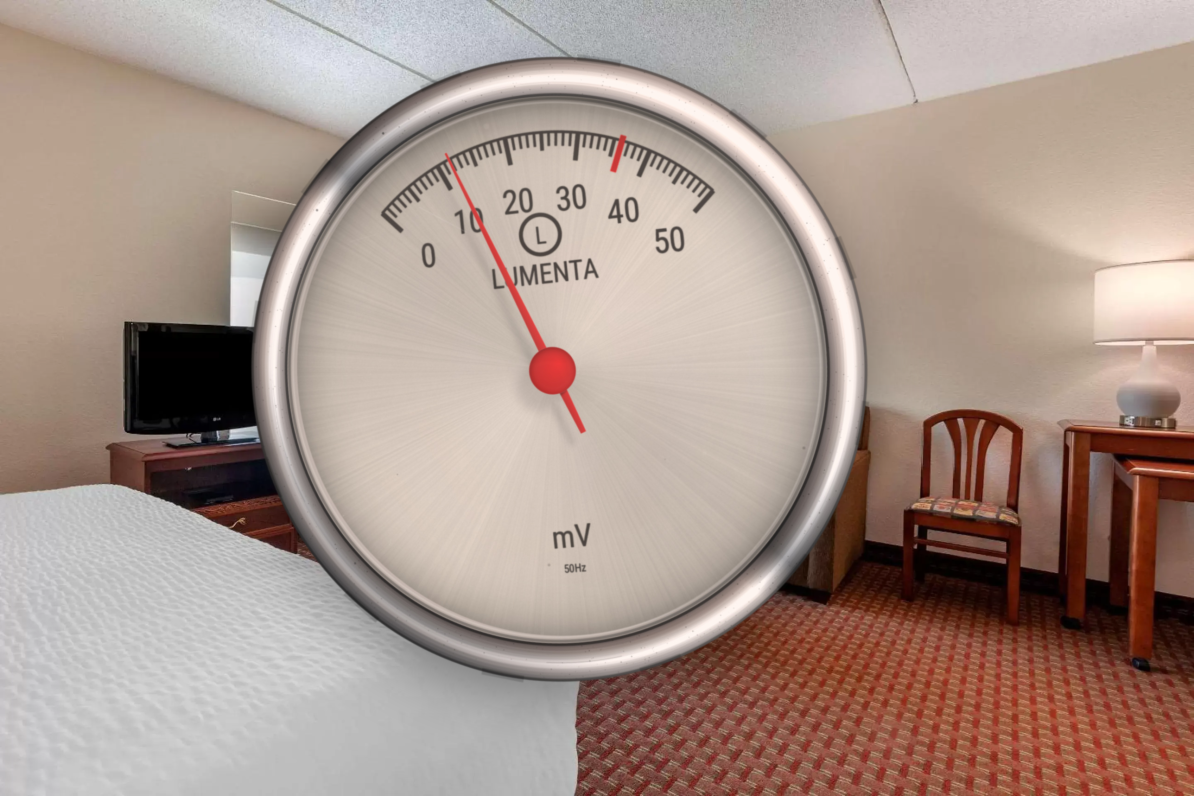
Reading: 12 mV
